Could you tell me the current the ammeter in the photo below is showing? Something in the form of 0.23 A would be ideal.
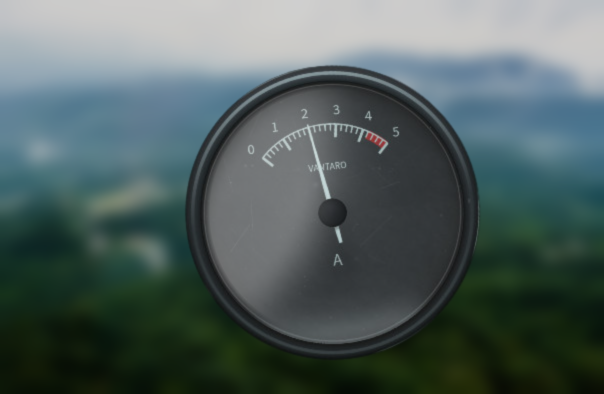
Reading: 2 A
